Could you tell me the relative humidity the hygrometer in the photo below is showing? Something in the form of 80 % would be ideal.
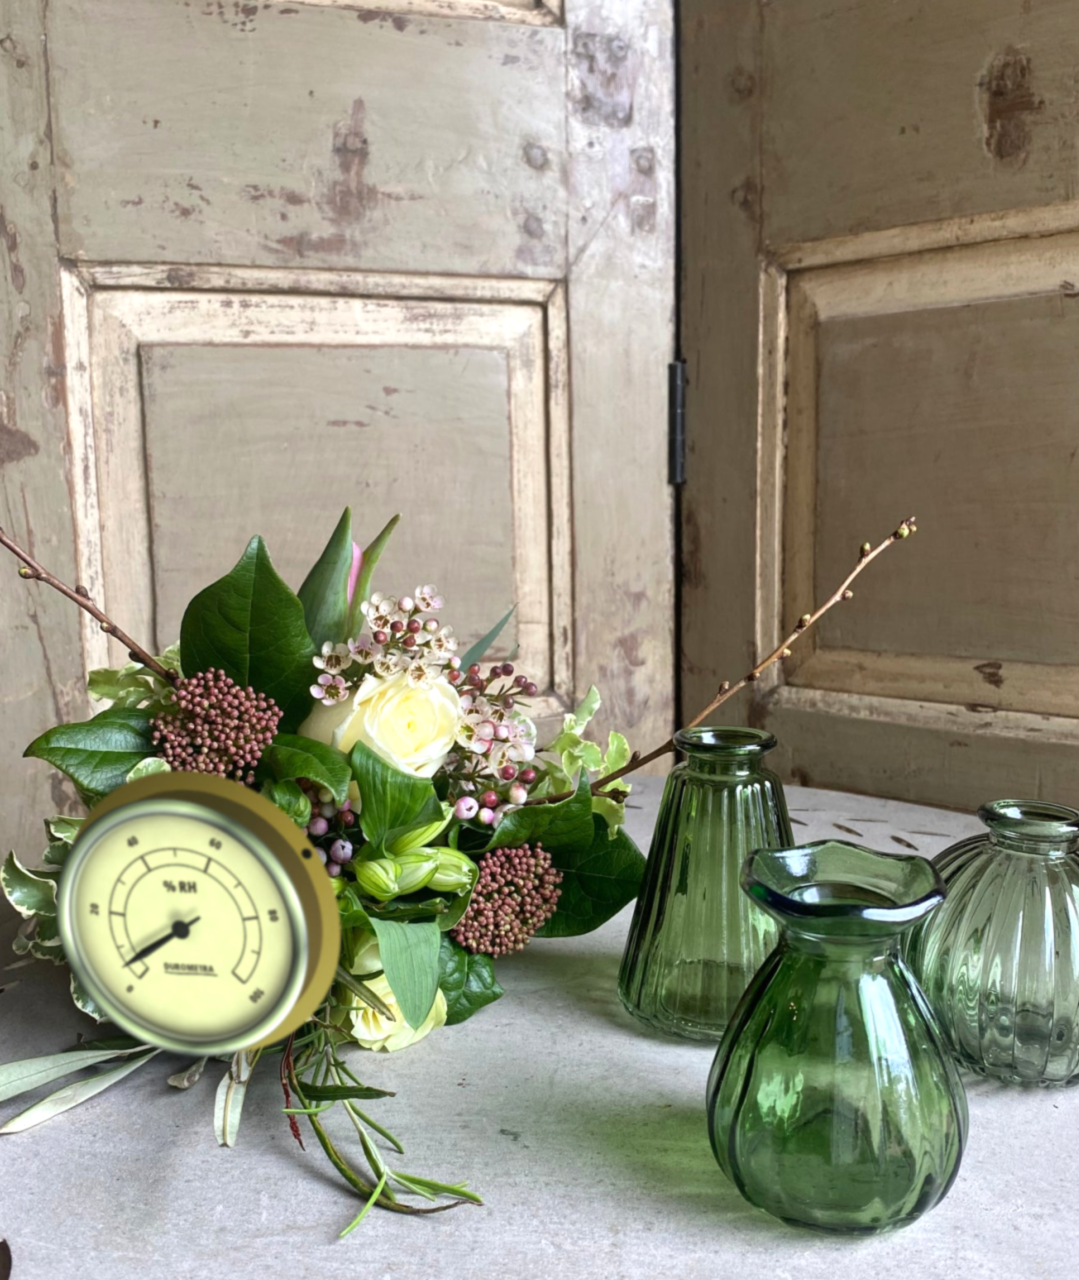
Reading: 5 %
